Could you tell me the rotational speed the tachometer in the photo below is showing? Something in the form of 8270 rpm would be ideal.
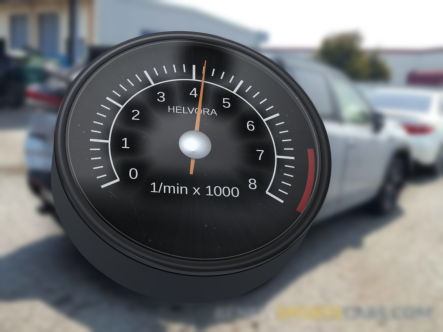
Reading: 4200 rpm
